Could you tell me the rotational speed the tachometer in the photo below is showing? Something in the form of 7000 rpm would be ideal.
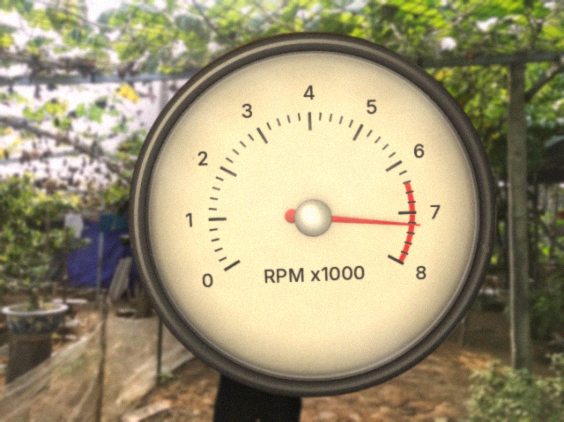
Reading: 7200 rpm
